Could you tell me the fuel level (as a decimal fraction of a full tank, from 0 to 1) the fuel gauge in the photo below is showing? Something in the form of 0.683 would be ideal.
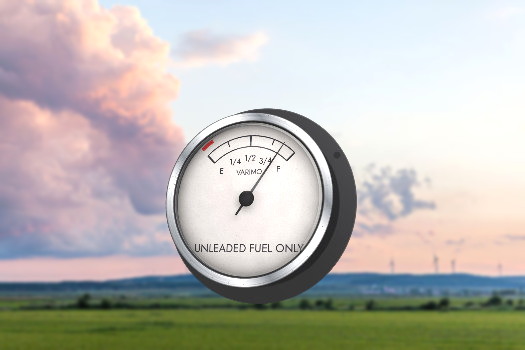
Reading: 0.875
